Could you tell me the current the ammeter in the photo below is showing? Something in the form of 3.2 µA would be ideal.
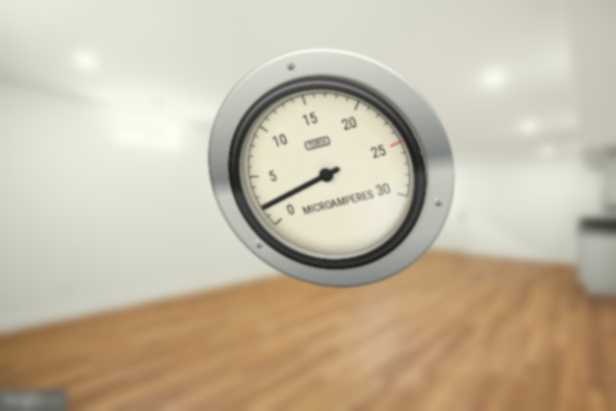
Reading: 2 µA
